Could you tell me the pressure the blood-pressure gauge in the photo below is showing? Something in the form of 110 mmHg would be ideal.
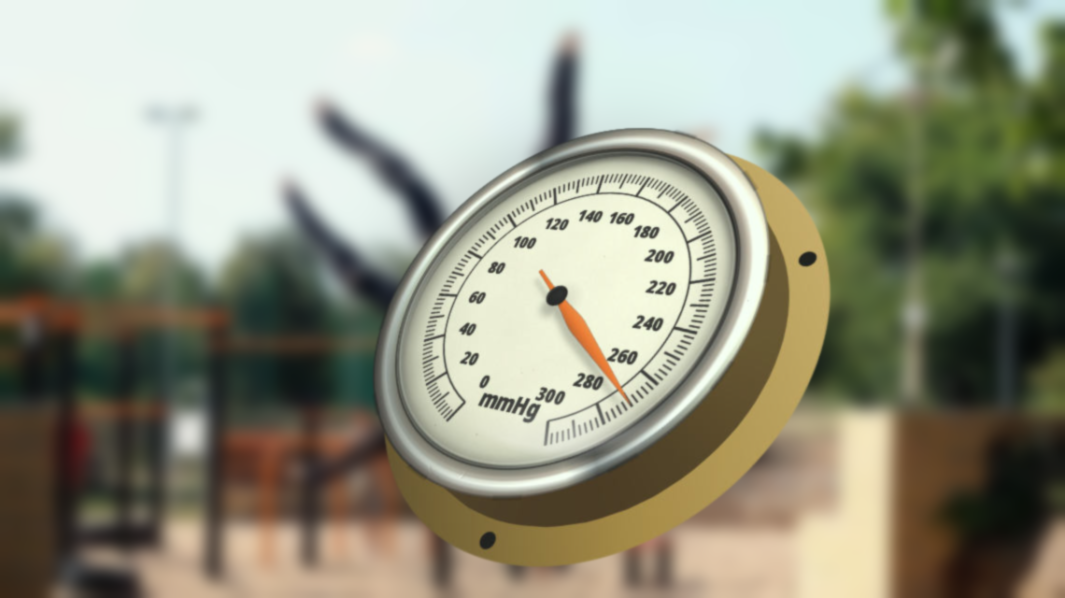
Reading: 270 mmHg
